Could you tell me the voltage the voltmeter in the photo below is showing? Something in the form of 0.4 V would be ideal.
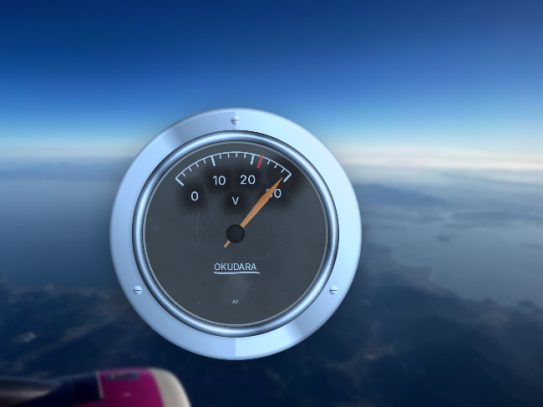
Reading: 29 V
